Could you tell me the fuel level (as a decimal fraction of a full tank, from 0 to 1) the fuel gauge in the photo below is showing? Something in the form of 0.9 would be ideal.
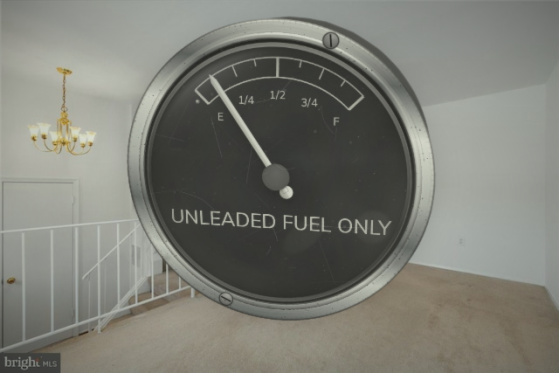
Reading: 0.125
